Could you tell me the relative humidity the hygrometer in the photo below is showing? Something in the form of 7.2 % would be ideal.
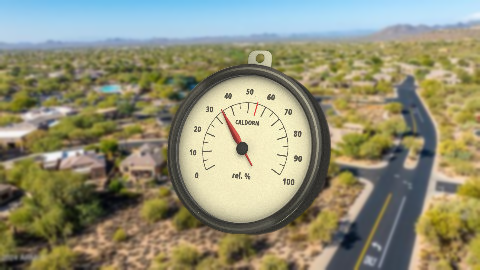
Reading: 35 %
